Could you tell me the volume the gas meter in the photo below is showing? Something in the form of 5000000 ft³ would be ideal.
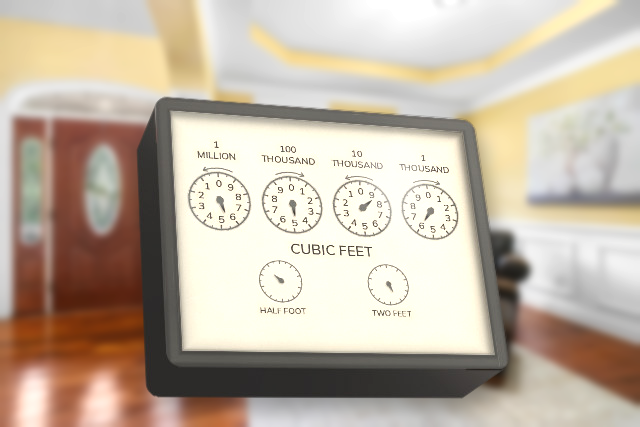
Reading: 548600 ft³
